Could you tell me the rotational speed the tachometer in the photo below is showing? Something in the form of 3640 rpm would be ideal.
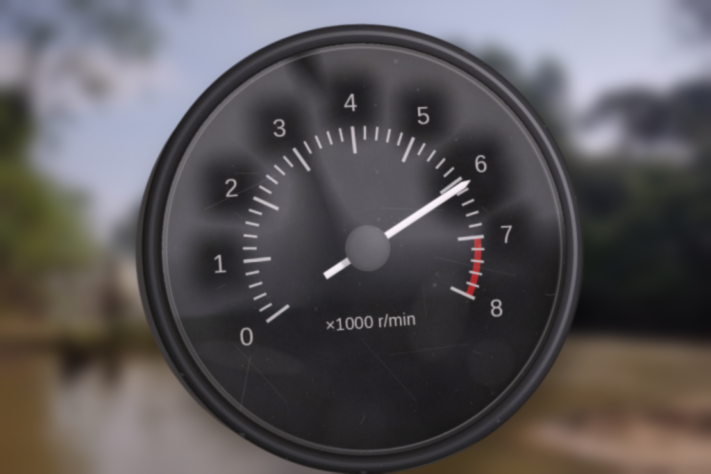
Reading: 6100 rpm
